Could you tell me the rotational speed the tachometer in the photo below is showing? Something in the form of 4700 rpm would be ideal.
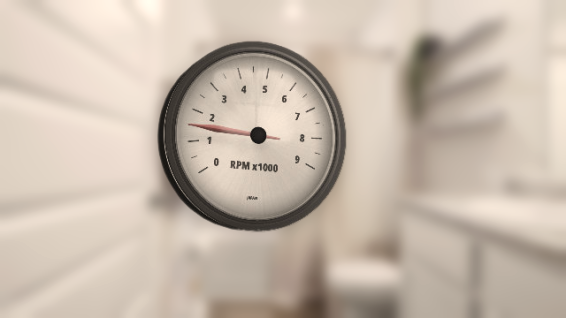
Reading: 1500 rpm
